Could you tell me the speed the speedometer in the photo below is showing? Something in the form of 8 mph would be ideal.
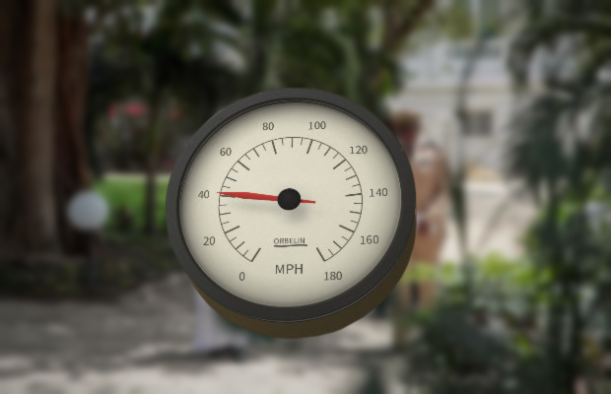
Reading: 40 mph
